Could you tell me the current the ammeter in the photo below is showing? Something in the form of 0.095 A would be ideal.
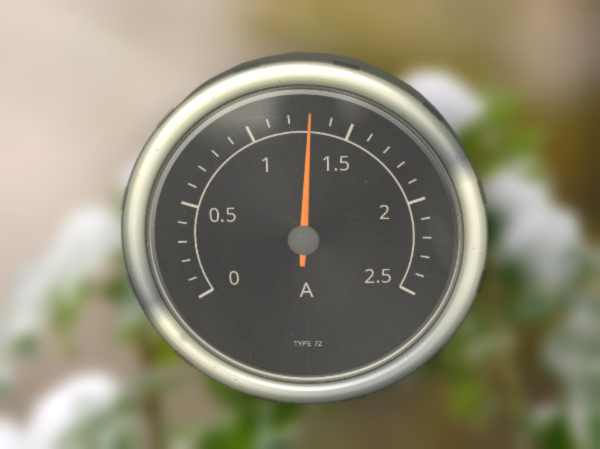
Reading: 1.3 A
